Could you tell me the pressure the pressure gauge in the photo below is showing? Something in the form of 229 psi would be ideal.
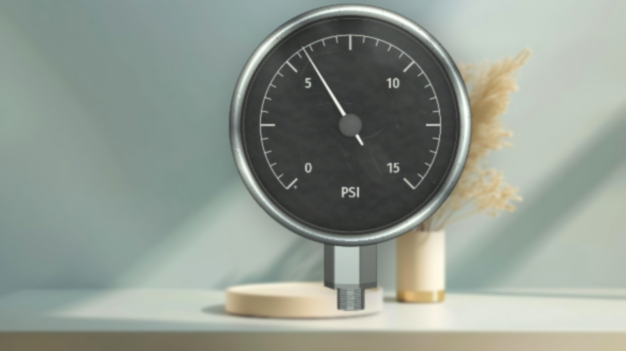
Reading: 5.75 psi
